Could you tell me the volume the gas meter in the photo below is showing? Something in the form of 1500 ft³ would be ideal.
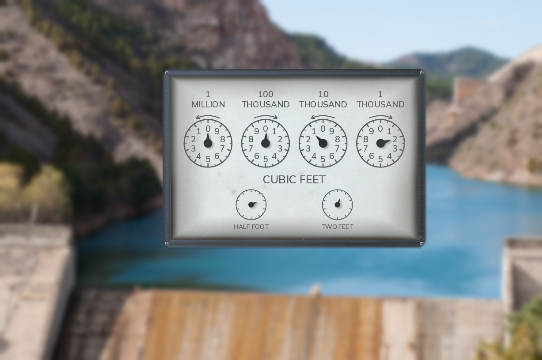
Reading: 1200 ft³
